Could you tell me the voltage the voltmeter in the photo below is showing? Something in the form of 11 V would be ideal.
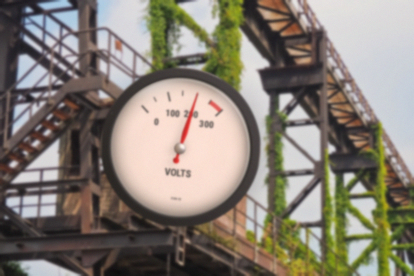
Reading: 200 V
